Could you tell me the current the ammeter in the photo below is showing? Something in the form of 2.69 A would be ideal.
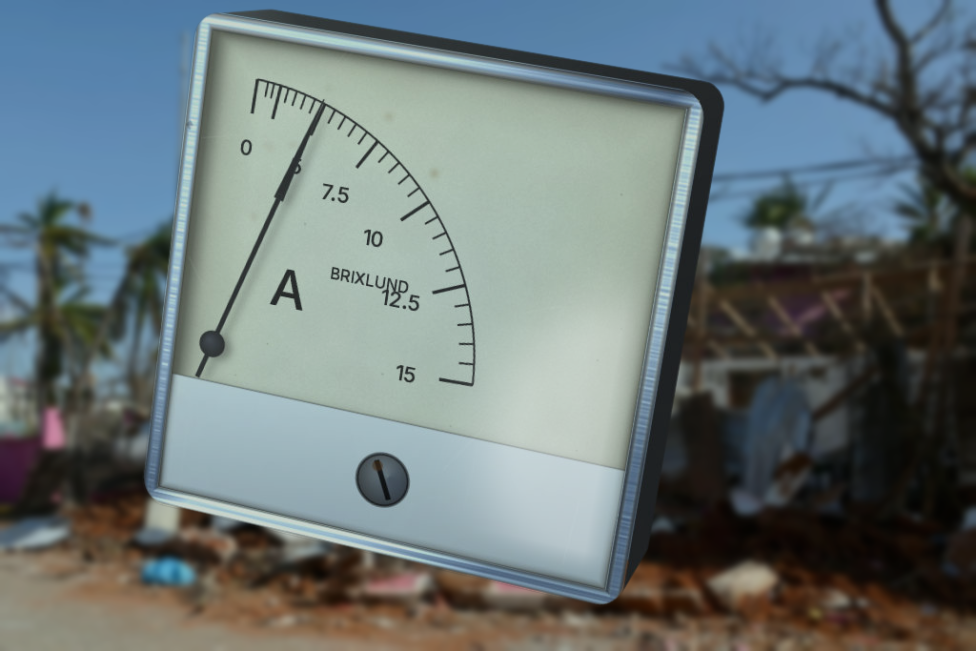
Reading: 5 A
